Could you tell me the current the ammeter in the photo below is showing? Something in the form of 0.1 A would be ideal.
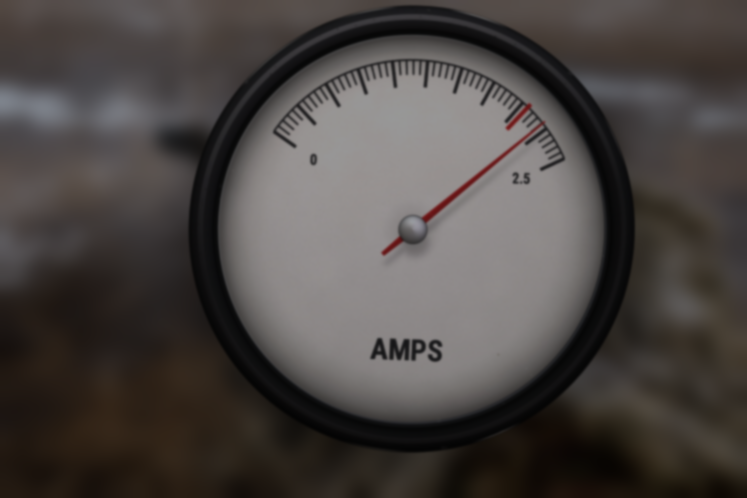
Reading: 2.2 A
